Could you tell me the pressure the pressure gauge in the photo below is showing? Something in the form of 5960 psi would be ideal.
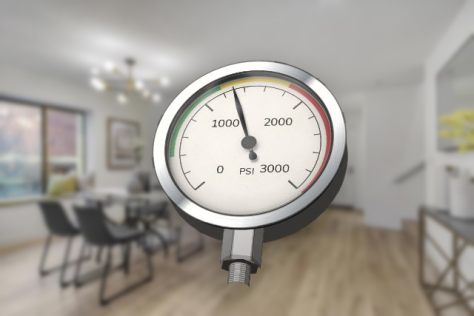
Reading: 1300 psi
